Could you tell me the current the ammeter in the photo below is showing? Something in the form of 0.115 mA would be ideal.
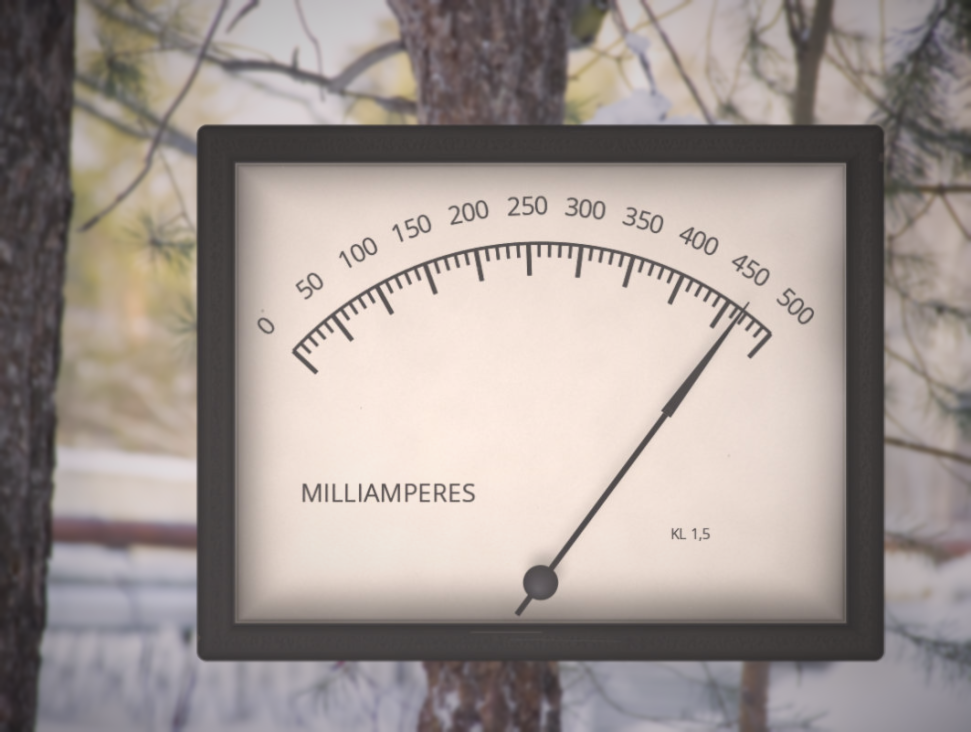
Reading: 465 mA
